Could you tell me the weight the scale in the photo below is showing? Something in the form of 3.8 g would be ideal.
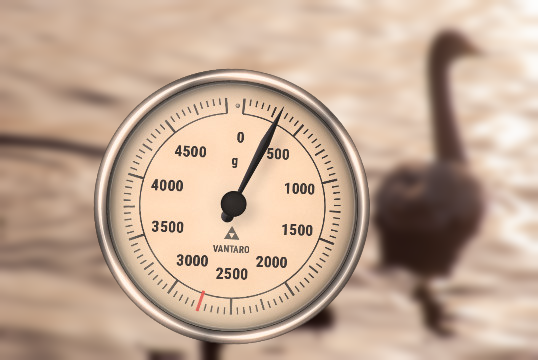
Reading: 300 g
